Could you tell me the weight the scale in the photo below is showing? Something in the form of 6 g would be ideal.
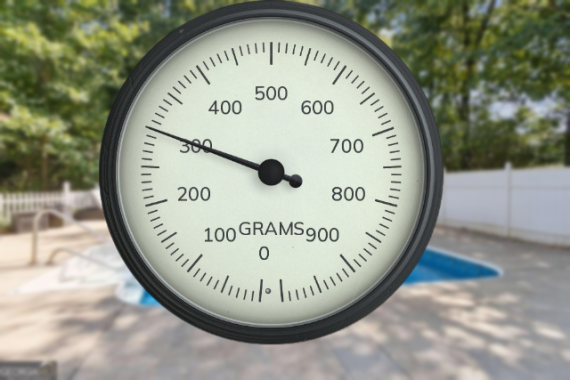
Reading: 300 g
